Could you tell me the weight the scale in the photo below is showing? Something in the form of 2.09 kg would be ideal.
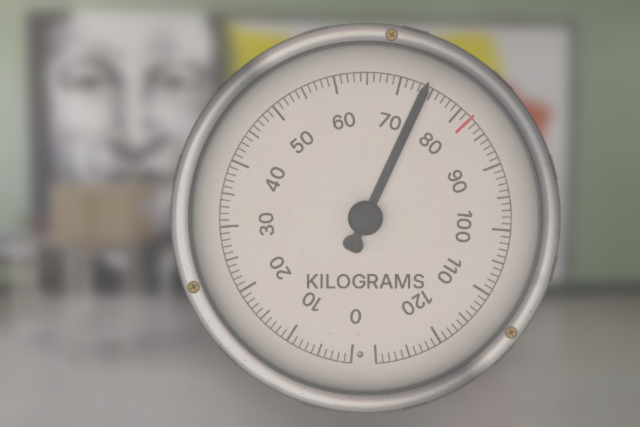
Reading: 74 kg
